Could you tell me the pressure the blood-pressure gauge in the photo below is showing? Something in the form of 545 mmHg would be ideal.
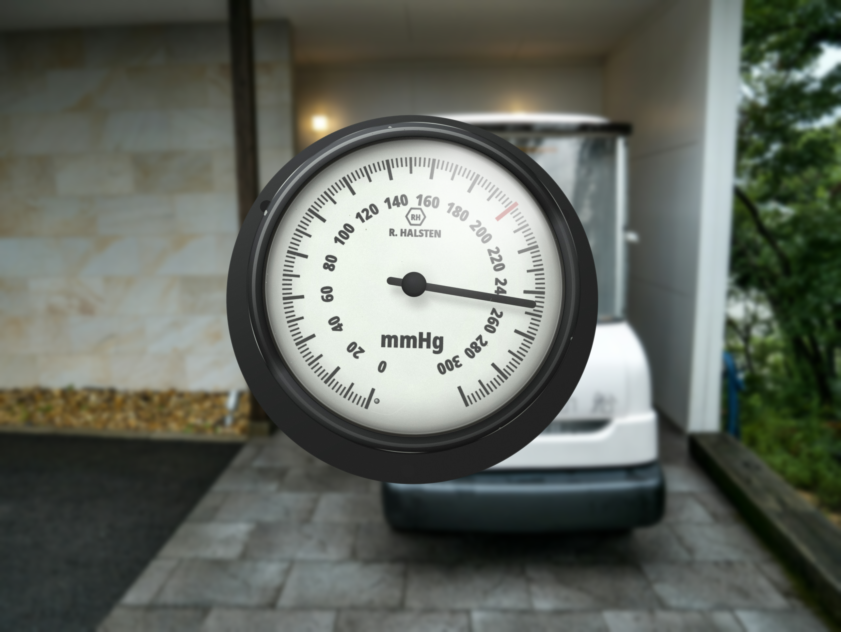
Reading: 246 mmHg
